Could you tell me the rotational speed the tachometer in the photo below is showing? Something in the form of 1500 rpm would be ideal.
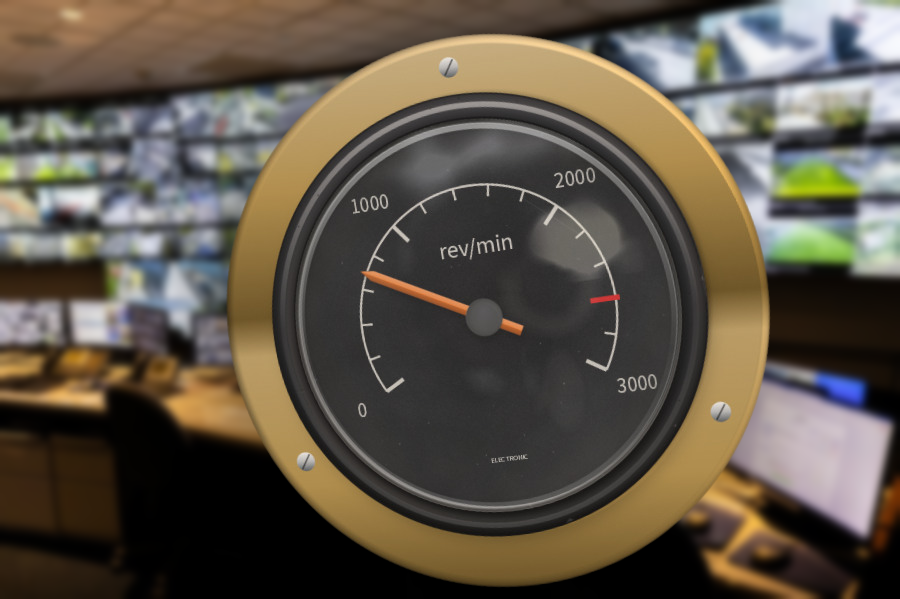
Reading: 700 rpm
